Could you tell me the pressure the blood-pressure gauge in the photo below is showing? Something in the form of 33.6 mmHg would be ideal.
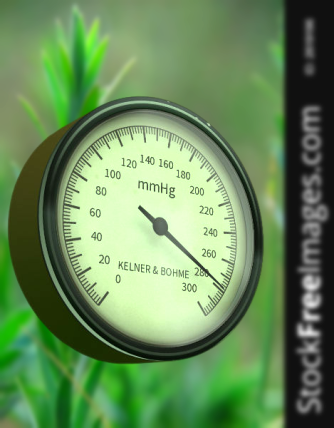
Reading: 280 mmHg
